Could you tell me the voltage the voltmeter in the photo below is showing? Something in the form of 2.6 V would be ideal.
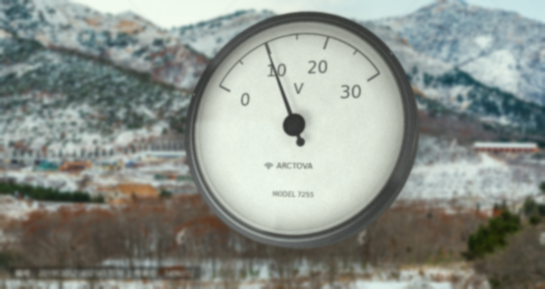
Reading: 10 V
